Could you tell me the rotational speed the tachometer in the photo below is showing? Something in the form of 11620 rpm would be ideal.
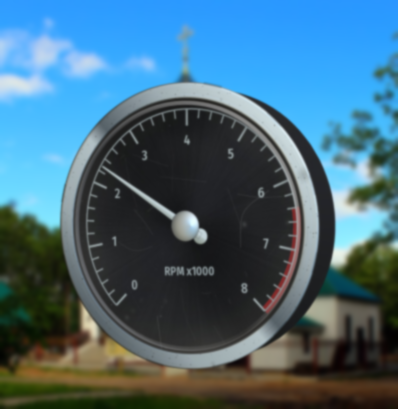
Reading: 2300 rpm
